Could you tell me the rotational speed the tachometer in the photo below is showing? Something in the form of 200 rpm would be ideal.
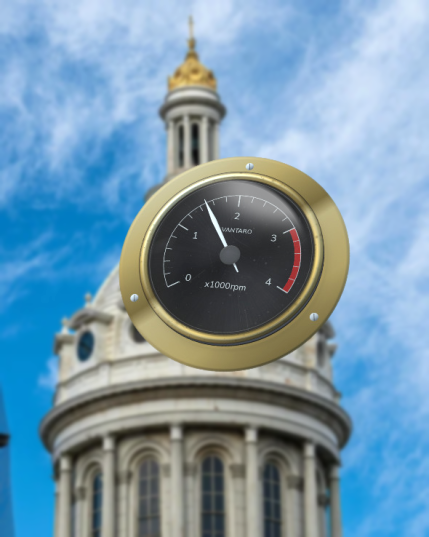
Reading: 1500 rpm
